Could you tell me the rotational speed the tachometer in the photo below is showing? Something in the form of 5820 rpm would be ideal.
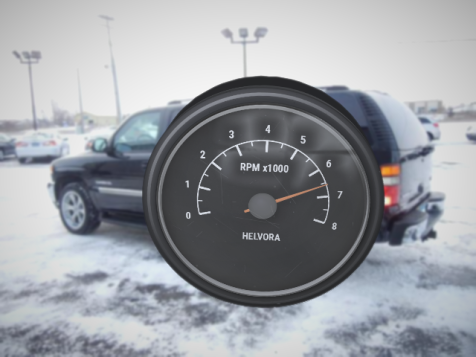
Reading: 6500 rpm
